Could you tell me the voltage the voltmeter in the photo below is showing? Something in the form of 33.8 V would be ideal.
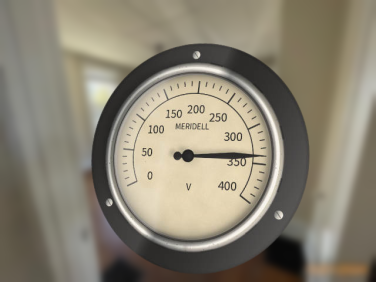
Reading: 340 V
